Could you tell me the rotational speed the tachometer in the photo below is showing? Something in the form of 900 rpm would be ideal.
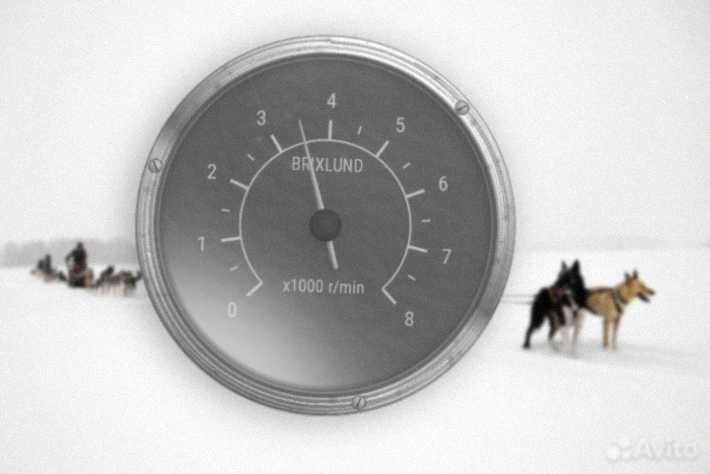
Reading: 3500 rpm
